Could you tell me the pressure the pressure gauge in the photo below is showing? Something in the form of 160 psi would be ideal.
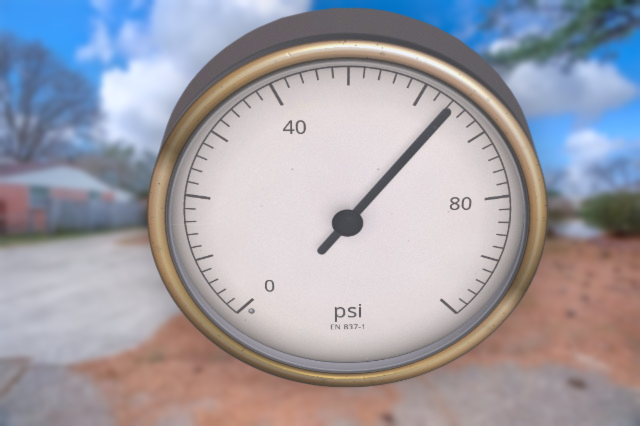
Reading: 64 psi
